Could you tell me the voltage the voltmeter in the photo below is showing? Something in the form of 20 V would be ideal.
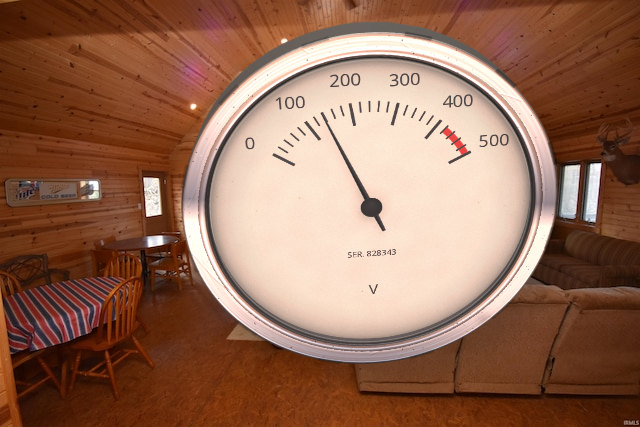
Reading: 140 V
